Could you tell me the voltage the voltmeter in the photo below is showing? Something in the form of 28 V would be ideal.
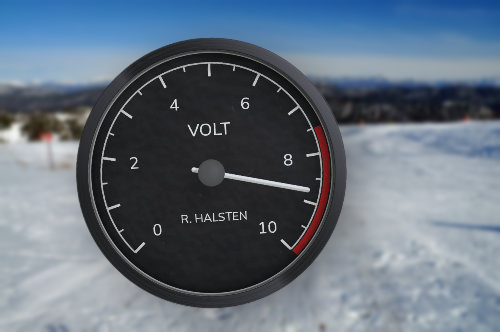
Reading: 8.75 V
